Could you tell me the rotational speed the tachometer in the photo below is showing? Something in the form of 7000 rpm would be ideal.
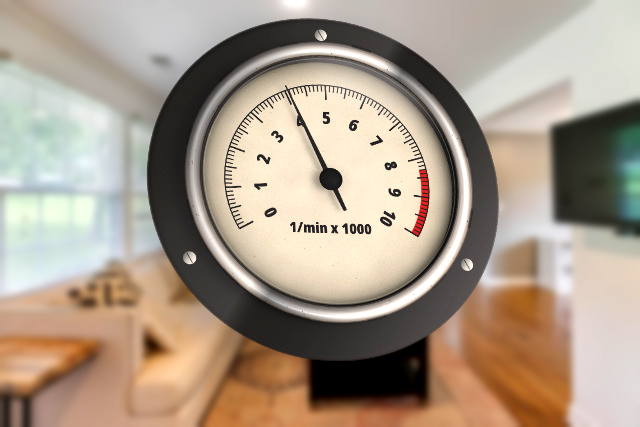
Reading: 4000 rpm
